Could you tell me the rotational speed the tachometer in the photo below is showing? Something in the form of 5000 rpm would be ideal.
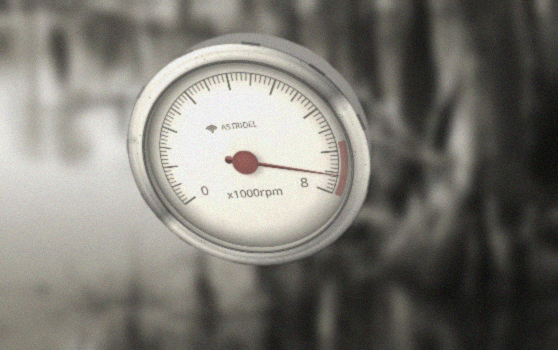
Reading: 7500 rpm
